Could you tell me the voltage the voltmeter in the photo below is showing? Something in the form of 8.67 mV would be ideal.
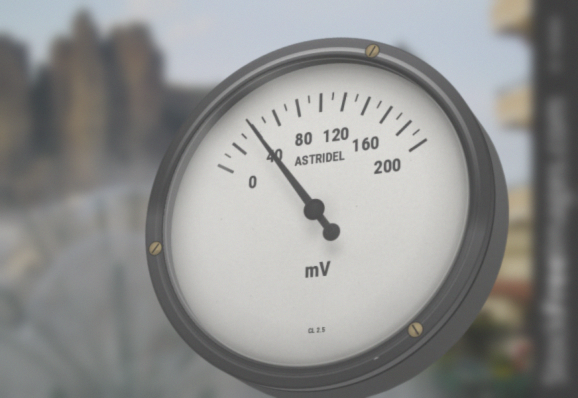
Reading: 40 mV
